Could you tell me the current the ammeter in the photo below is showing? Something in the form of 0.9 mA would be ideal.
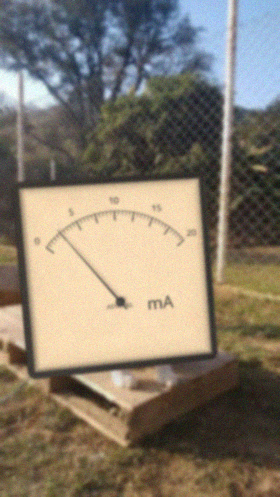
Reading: 2.5 mA
